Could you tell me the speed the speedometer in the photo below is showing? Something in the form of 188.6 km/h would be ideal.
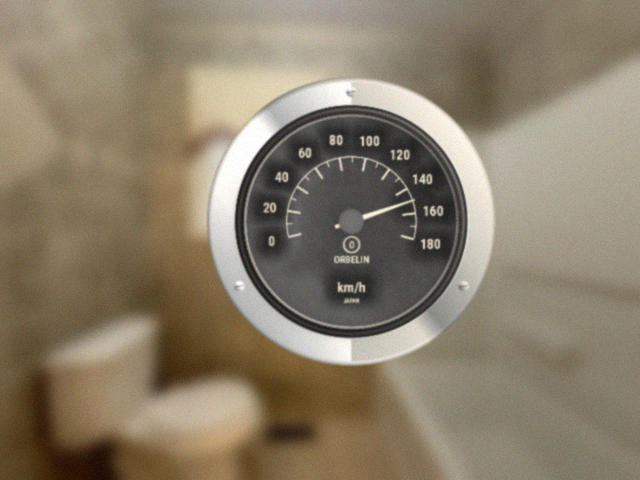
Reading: 150 km/h
